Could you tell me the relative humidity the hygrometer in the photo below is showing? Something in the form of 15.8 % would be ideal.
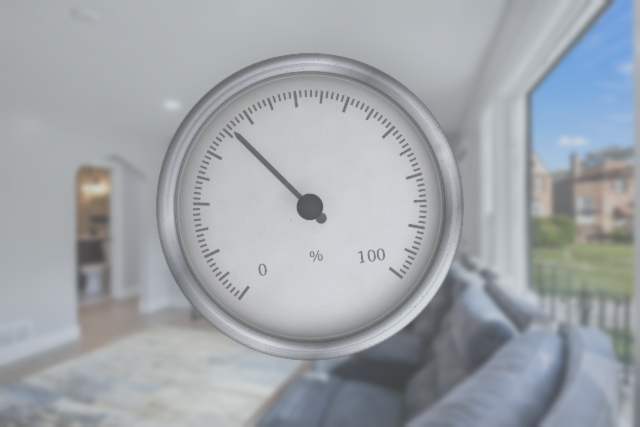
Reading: 36 %
